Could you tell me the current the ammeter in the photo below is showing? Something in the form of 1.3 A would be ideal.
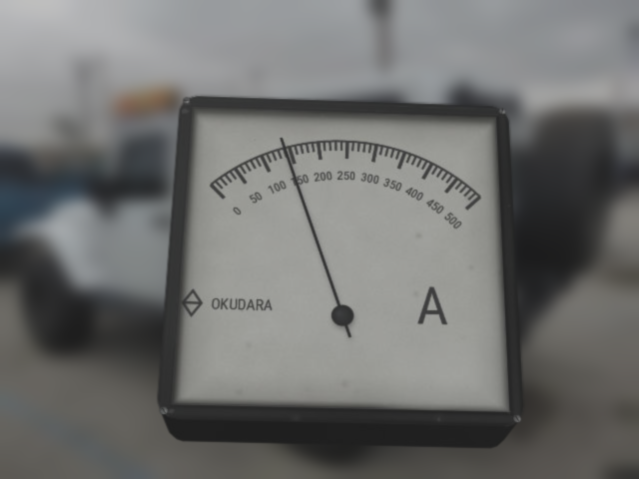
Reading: 140 A
